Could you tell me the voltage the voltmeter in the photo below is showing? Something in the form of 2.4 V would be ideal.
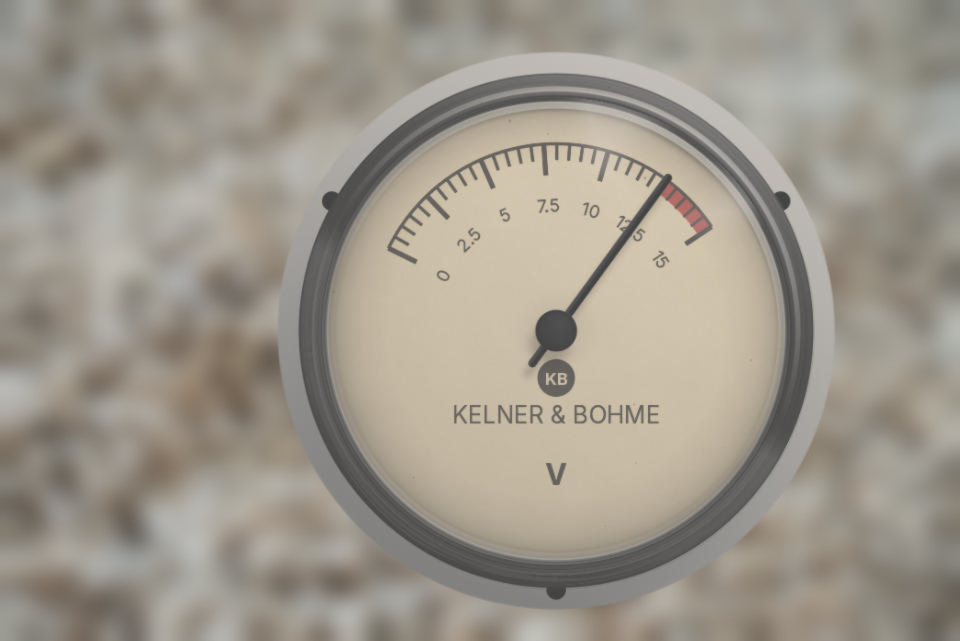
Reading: 12.5 V
